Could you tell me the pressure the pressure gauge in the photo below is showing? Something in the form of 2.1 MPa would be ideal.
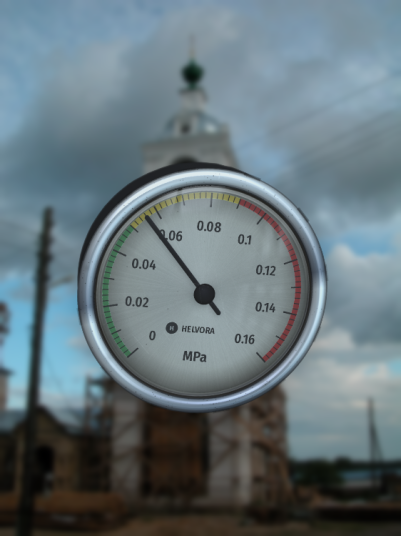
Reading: 0.056 MPa
